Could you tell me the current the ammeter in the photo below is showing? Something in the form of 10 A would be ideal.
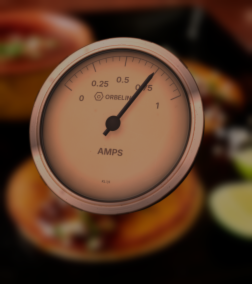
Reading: 0.75 A
